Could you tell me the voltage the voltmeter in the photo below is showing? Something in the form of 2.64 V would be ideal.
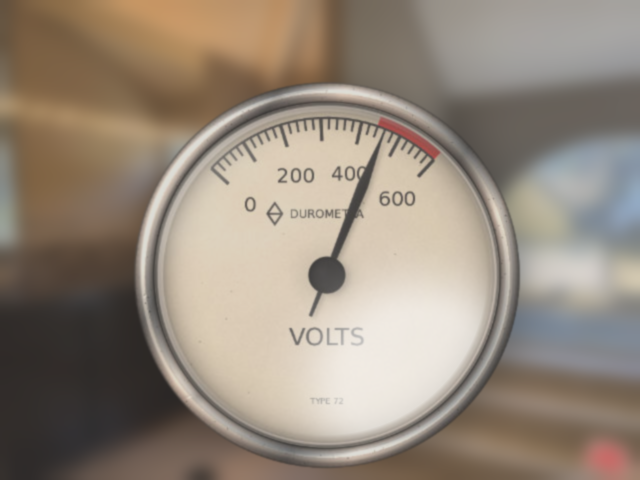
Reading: 460 V
